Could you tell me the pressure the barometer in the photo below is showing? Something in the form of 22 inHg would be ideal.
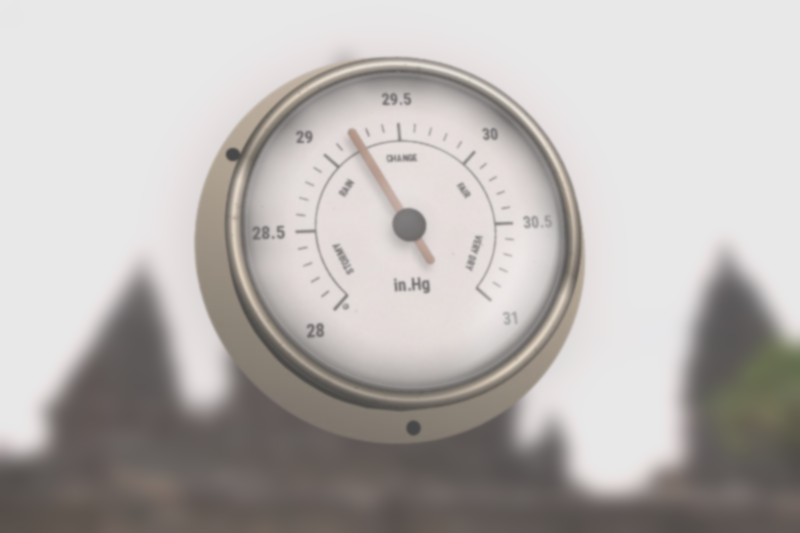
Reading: 29.2 inHg
